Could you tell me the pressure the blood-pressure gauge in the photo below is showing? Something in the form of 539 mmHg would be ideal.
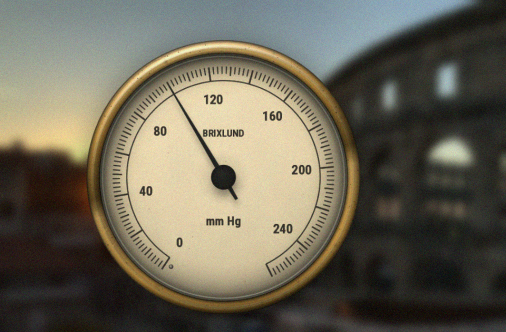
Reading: 100 mmHg
